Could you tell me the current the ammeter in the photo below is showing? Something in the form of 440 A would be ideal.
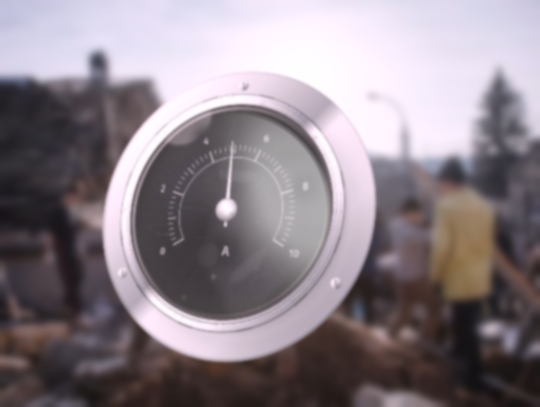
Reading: 5 A
